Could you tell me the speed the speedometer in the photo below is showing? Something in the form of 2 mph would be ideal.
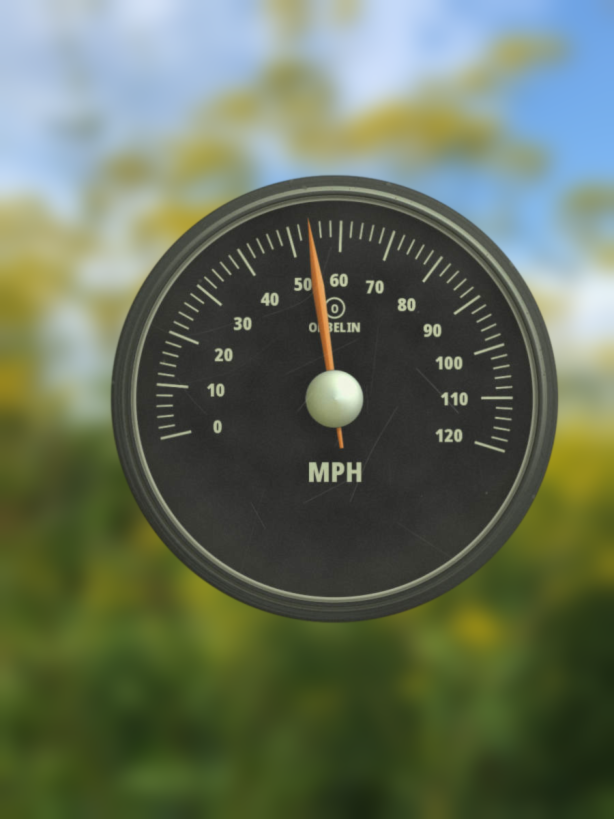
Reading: 54 mph
